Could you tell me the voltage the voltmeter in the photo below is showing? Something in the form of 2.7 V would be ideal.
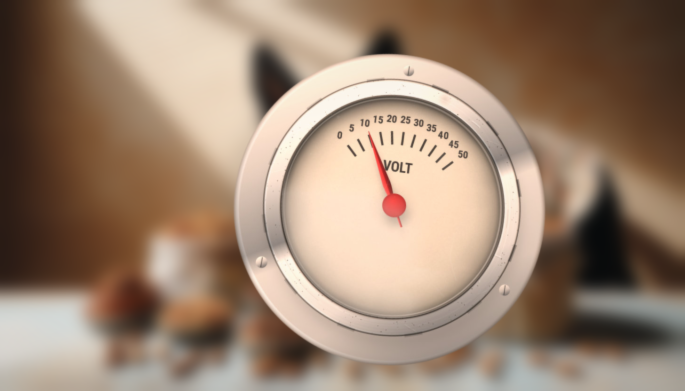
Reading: 10 V
